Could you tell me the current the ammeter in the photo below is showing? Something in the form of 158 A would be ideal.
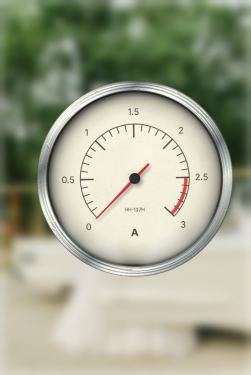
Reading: 0 A
